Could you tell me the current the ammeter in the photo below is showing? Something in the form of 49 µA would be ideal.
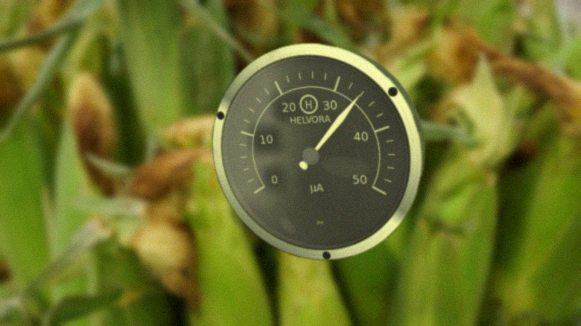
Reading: 34 µA
